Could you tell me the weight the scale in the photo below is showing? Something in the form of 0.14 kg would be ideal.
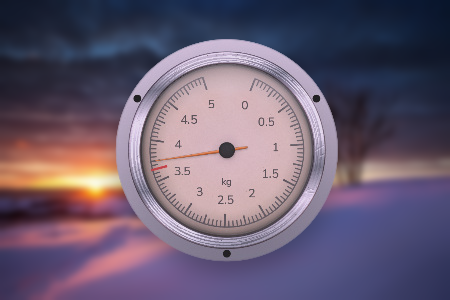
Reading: 3.75 kg
